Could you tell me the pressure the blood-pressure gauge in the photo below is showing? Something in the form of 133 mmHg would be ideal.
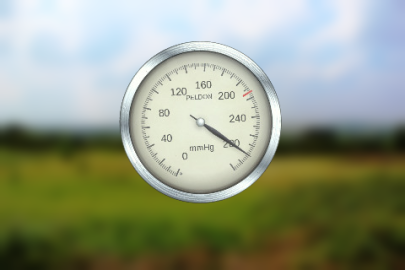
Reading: 280 mmHg
